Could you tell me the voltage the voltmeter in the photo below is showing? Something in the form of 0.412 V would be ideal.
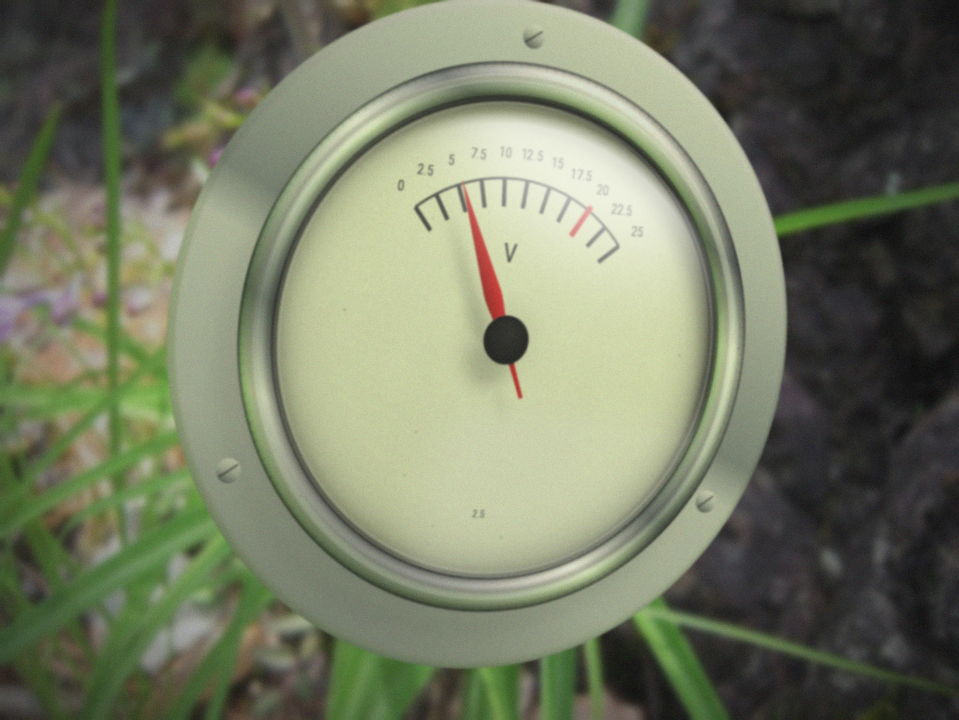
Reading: 5 V
